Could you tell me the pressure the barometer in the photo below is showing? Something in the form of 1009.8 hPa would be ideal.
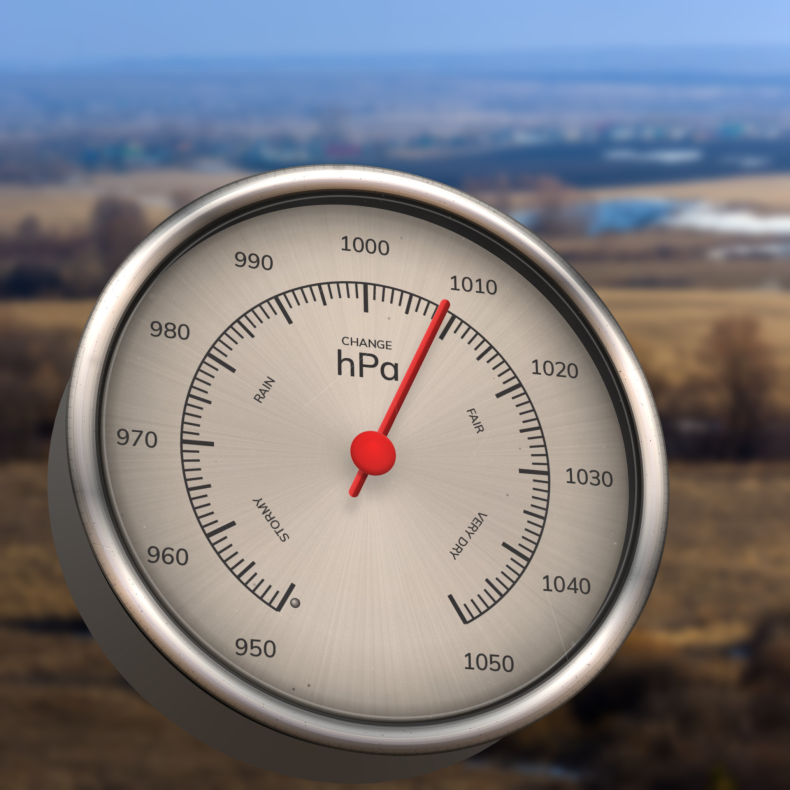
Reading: 1008.5 hPa
